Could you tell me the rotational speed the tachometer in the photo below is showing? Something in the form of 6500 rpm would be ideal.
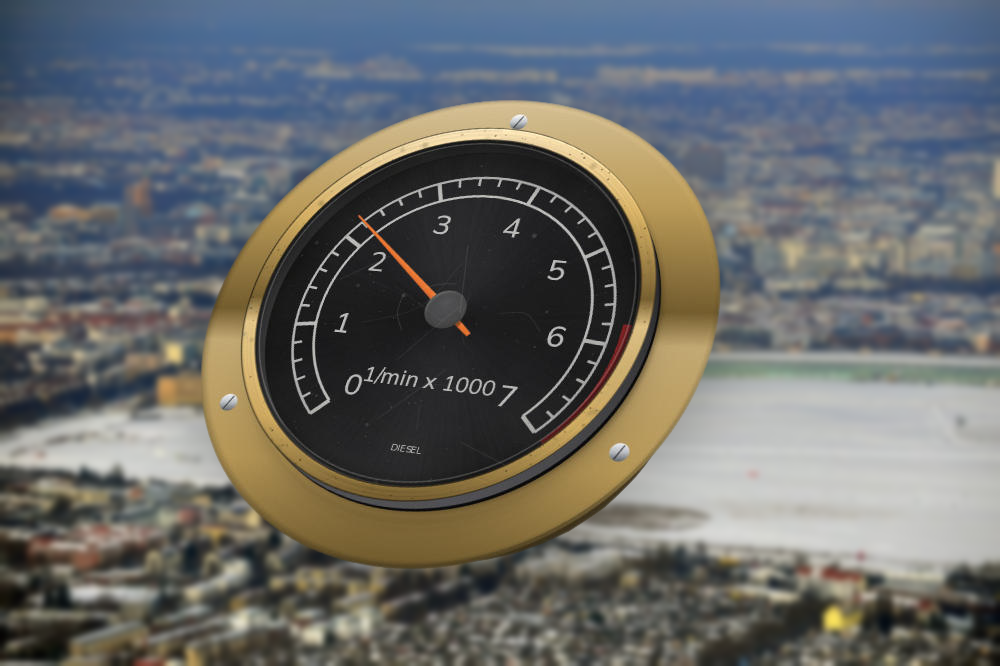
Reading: 2200 rpm
